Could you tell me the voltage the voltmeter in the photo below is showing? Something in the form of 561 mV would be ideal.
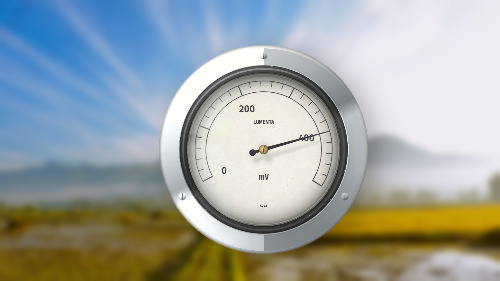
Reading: 400 mV
